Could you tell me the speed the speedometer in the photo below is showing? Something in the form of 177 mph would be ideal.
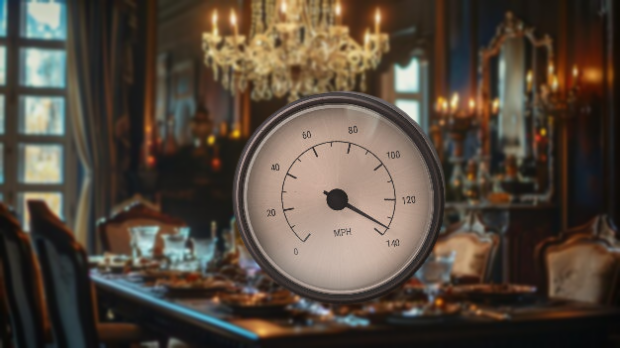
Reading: 135 mph
